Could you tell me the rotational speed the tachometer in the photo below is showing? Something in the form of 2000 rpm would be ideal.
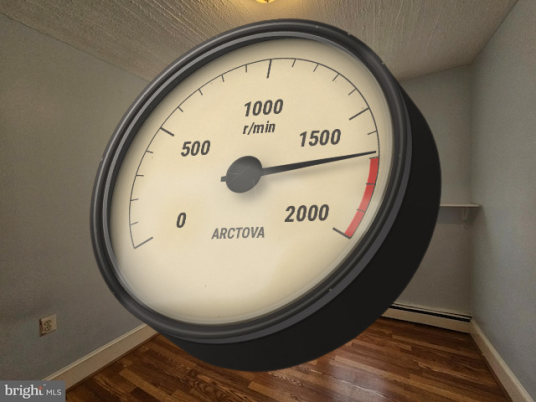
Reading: 1700 rpm
